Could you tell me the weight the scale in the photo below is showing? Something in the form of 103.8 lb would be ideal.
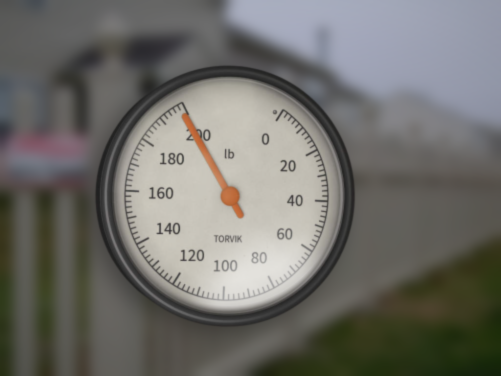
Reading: 198 lb
